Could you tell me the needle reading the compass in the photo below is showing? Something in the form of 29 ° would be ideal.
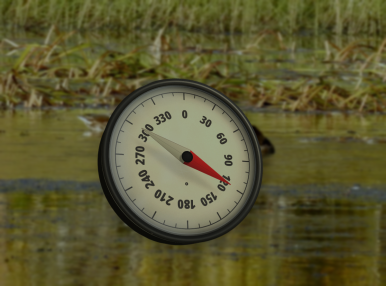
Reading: 120 °
